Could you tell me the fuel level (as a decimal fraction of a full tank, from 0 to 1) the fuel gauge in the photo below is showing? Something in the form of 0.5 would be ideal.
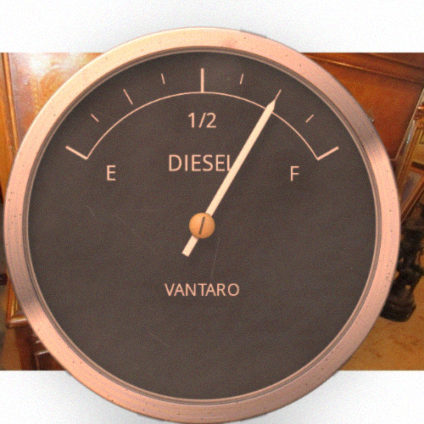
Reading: 0.75
